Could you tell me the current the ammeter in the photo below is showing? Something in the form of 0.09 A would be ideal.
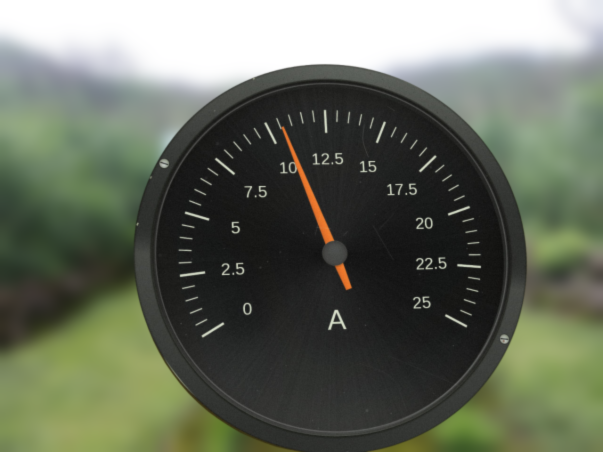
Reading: 10.5 A
